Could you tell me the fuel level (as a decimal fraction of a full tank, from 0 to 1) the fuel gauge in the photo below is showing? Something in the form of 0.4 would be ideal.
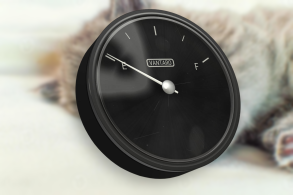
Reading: 0
